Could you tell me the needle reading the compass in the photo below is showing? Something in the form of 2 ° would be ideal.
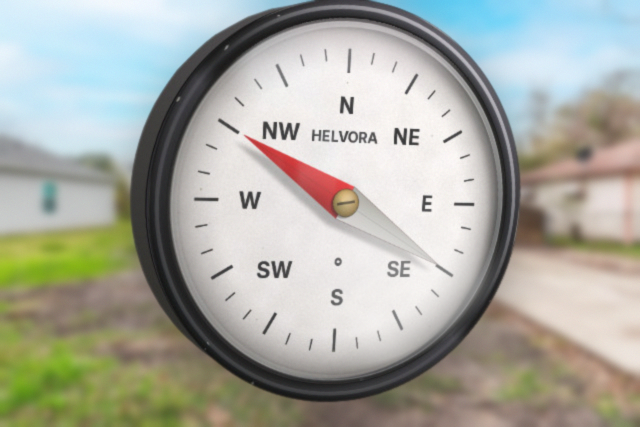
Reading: 300 °
